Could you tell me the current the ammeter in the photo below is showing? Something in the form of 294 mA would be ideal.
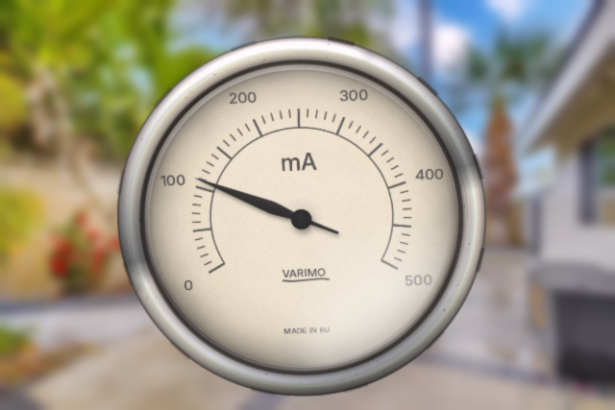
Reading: 110 mA
